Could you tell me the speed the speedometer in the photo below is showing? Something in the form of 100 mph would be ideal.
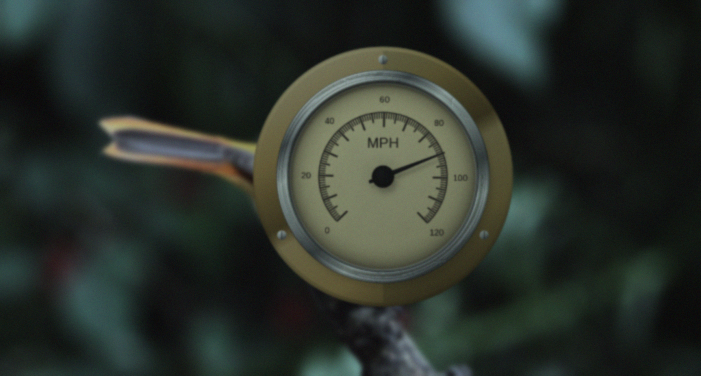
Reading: 90 mph
